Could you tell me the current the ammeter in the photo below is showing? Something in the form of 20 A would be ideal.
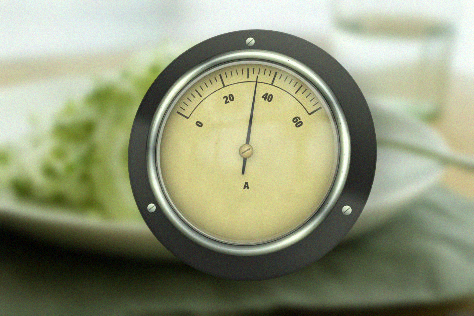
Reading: 34 A
